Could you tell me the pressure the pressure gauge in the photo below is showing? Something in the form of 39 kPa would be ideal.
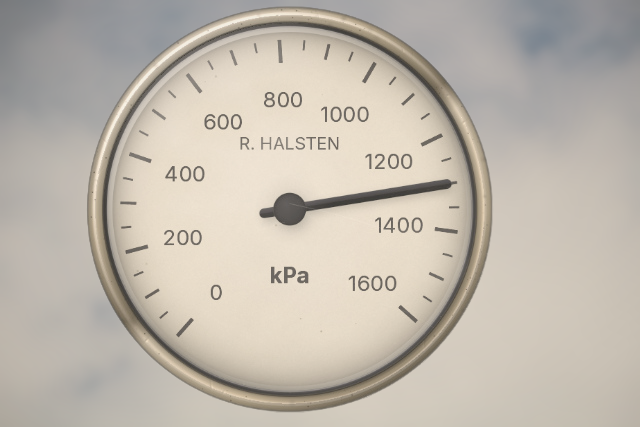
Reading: 1300 kPa
